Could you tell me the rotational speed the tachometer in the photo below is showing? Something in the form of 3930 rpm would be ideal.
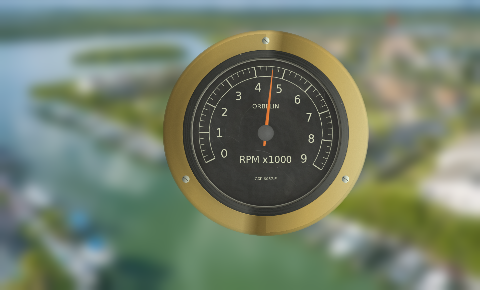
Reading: 4600 rpm
